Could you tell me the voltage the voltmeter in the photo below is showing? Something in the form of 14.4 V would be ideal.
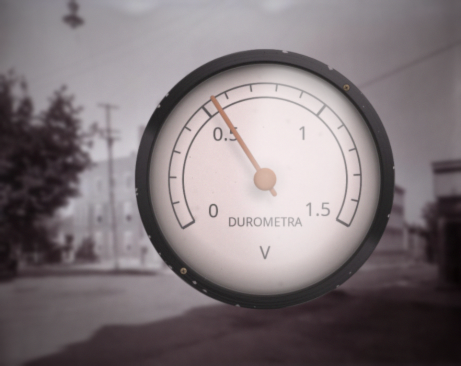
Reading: 0.55 V
